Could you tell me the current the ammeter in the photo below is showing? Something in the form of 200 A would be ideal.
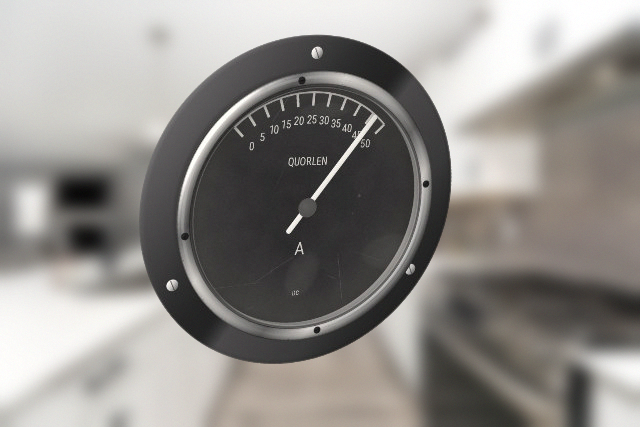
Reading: 45 A
